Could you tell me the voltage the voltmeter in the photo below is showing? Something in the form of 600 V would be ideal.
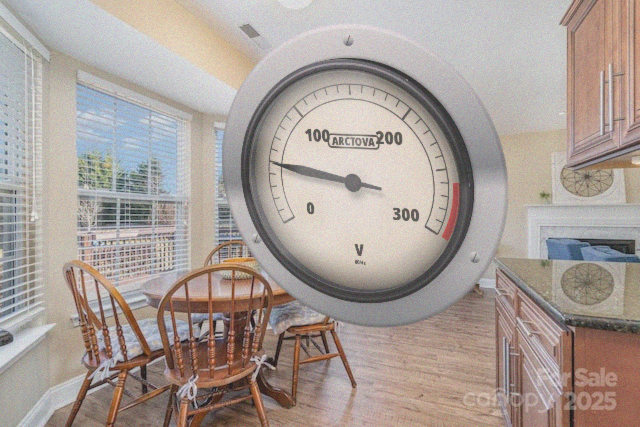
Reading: 50 V
